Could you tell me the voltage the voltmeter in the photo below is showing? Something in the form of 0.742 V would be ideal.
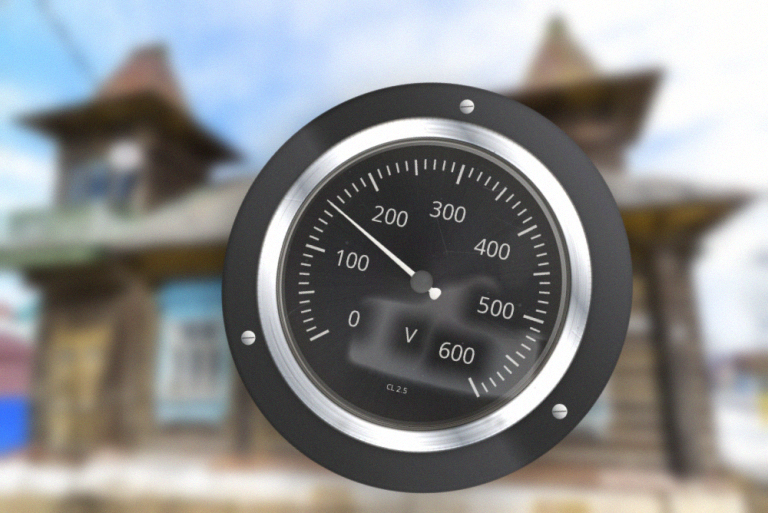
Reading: 150 V
